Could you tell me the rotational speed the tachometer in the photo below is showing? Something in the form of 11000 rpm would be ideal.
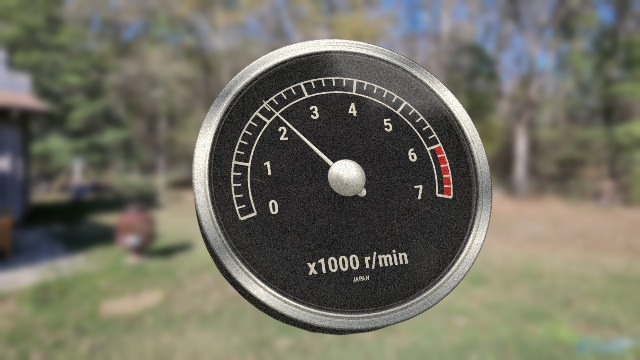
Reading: 2200 rpm
